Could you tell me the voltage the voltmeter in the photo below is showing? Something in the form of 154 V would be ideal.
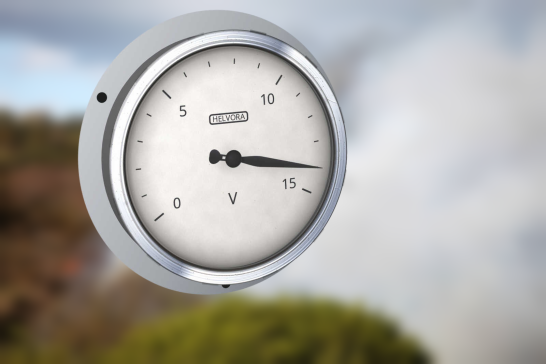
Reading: 14 V
